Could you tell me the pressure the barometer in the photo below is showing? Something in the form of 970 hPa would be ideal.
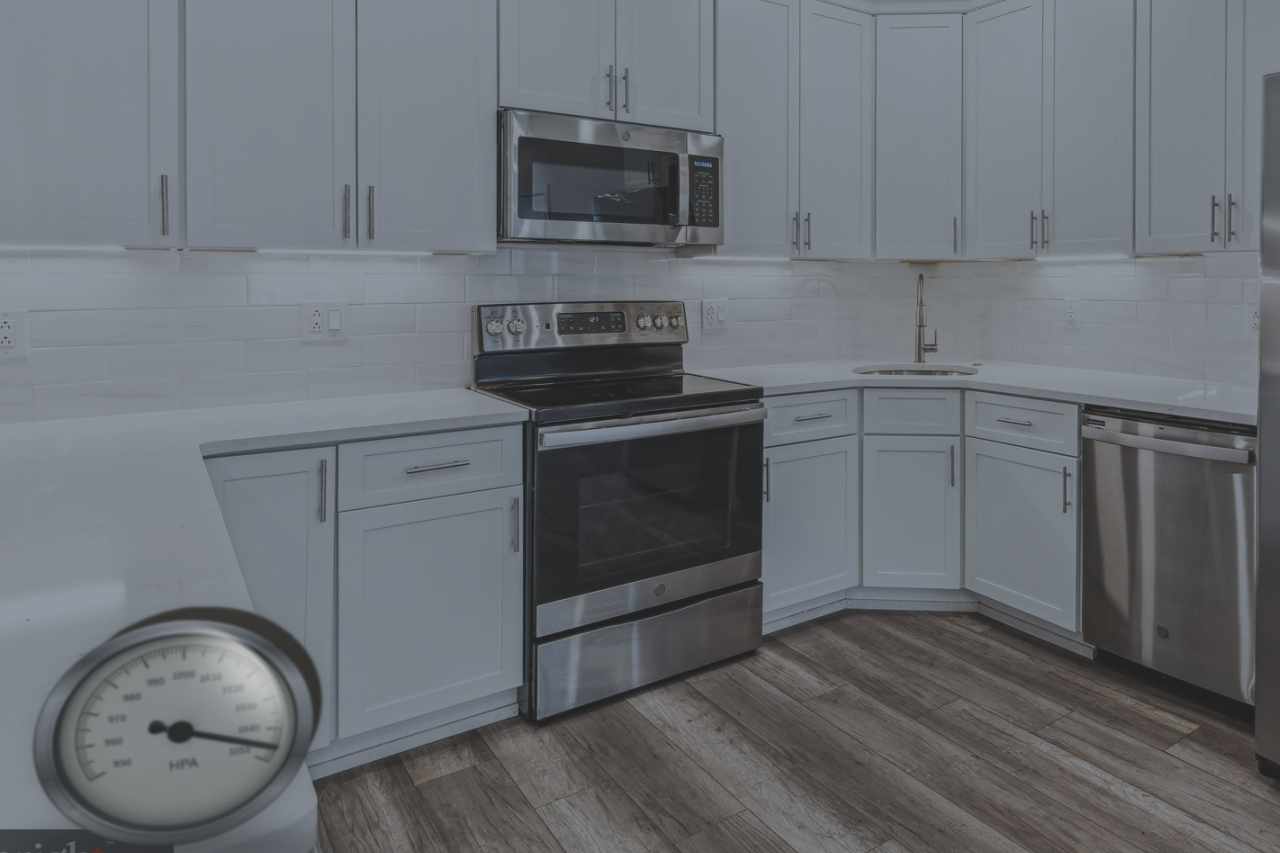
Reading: 1045 hPa
